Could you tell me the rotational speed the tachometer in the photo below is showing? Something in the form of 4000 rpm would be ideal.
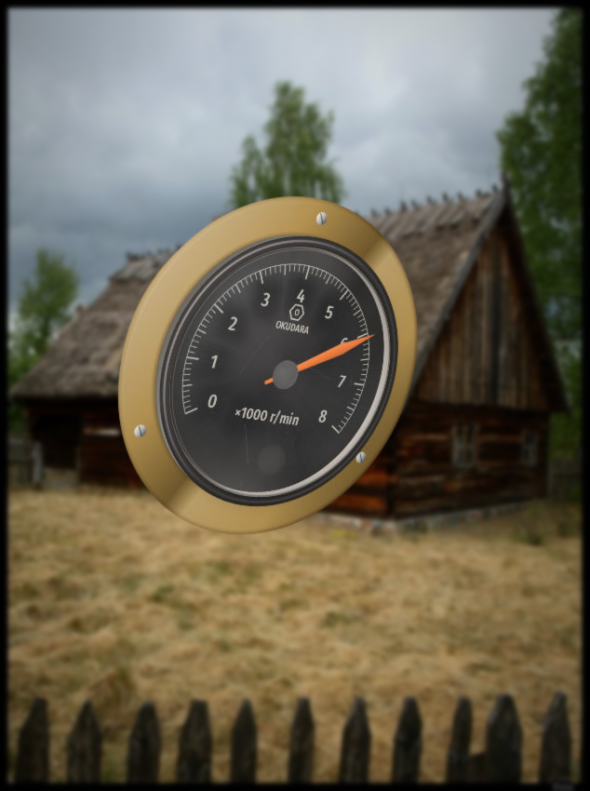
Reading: 6000 rpm
